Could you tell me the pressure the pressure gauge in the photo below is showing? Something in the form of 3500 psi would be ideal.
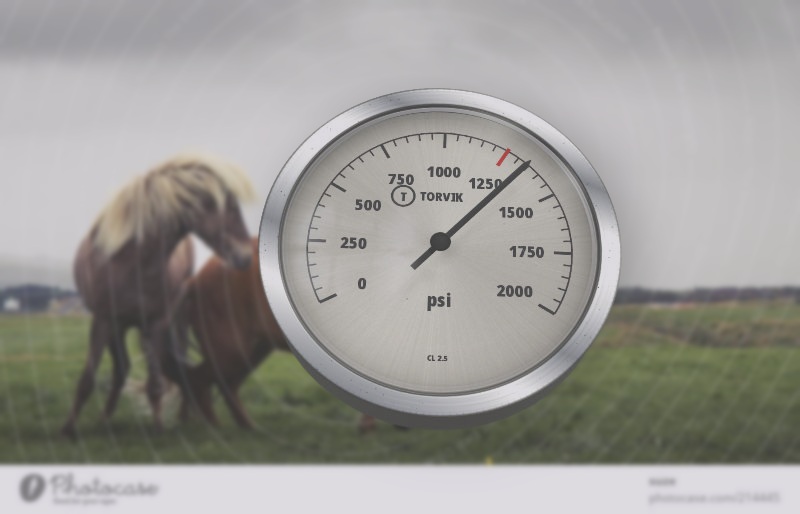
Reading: 1350 psi
